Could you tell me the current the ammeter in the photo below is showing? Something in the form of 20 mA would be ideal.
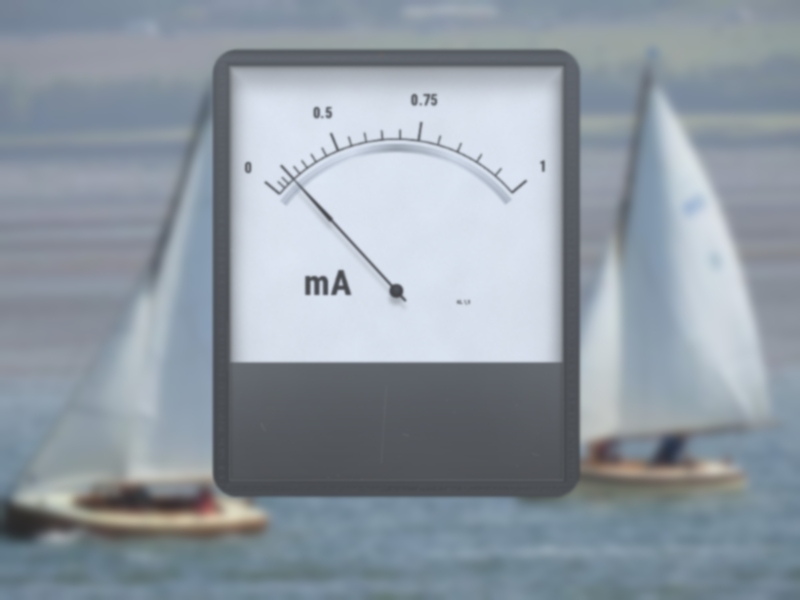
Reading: 0.25 mA
